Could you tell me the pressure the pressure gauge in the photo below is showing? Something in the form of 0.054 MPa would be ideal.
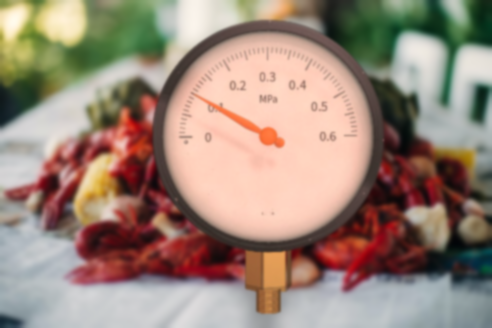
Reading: 0.1 MPa
